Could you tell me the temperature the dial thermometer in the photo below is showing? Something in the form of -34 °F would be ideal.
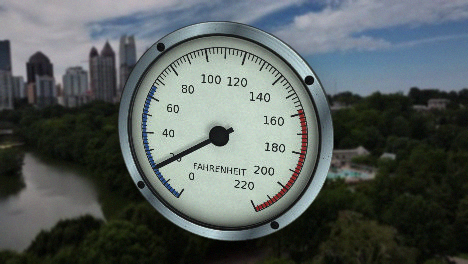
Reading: 20 °F
